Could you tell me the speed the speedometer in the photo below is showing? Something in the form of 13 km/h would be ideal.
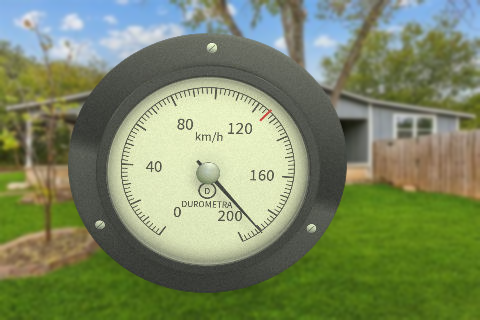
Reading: 190 km/h
